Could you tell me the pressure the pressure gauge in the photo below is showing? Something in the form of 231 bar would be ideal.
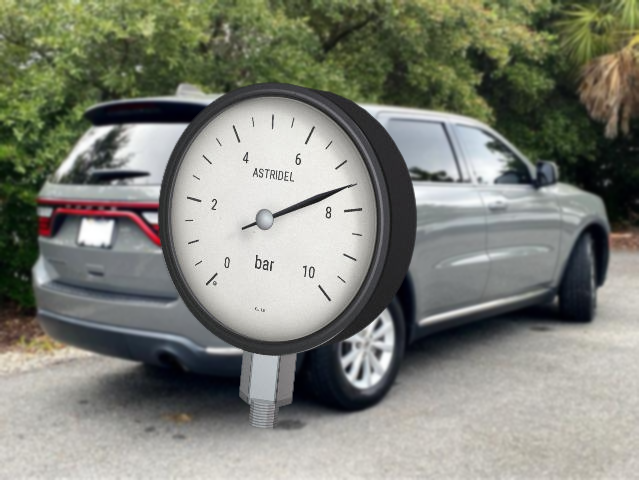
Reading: 7.5 bar
